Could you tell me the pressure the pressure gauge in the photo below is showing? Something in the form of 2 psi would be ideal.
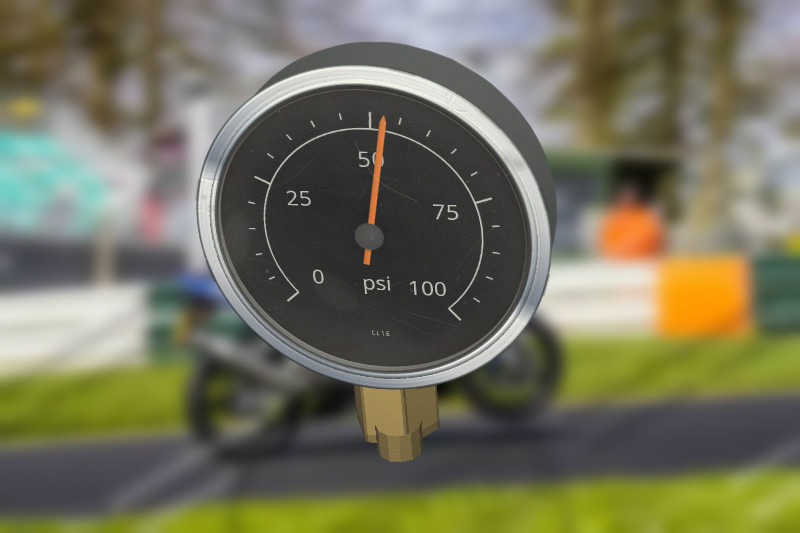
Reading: 52.5 psi
